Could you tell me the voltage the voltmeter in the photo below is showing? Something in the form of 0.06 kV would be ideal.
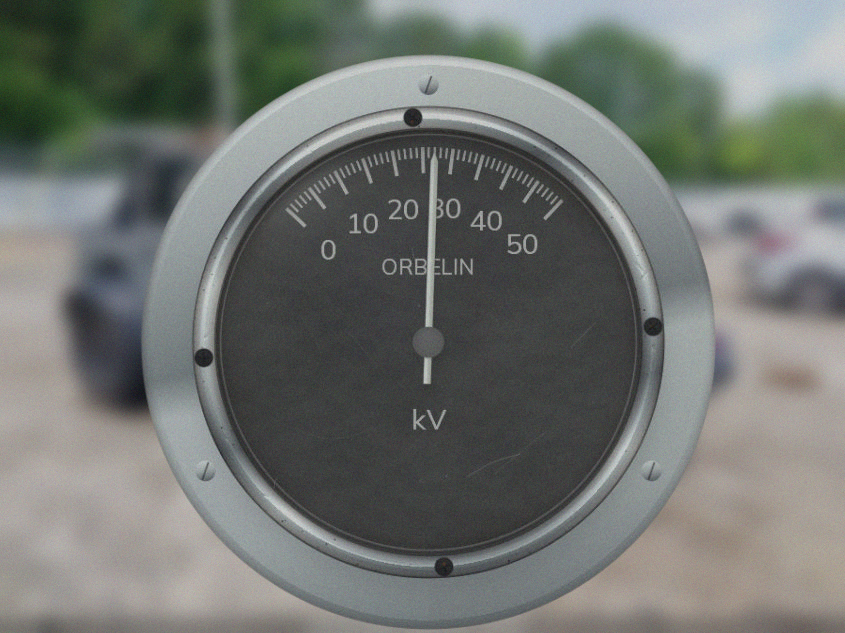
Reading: 27 kV
